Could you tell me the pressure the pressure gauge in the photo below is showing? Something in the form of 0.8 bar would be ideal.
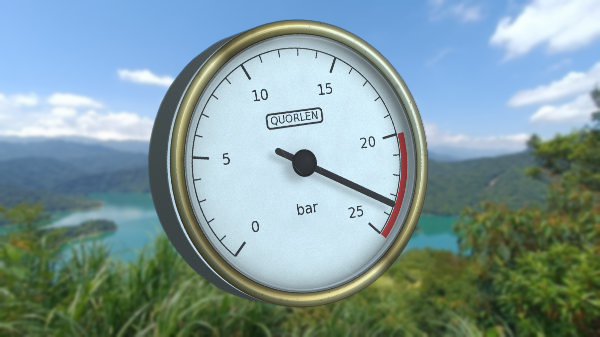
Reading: 23.5 bar
